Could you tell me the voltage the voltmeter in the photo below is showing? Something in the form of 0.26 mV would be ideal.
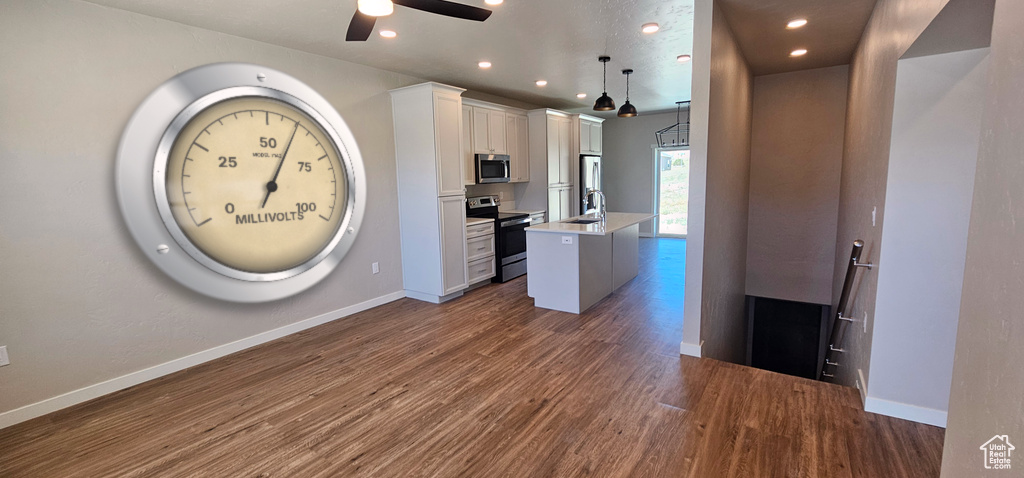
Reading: 60 mV
